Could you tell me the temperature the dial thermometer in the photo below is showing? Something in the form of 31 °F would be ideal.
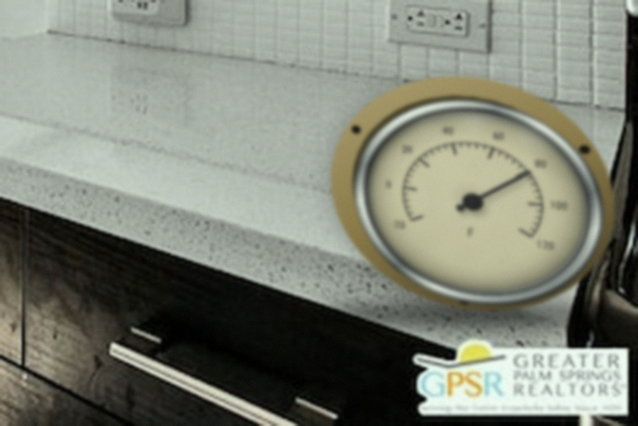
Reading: 80 °F
